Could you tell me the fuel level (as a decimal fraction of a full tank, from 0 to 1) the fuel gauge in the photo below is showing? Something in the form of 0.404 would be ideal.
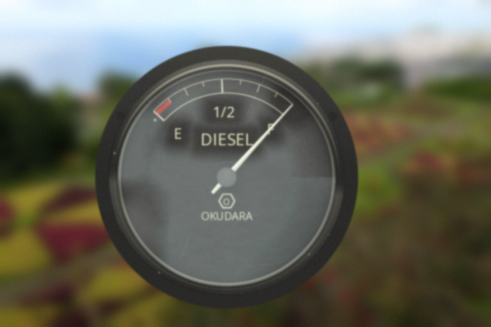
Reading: 1
